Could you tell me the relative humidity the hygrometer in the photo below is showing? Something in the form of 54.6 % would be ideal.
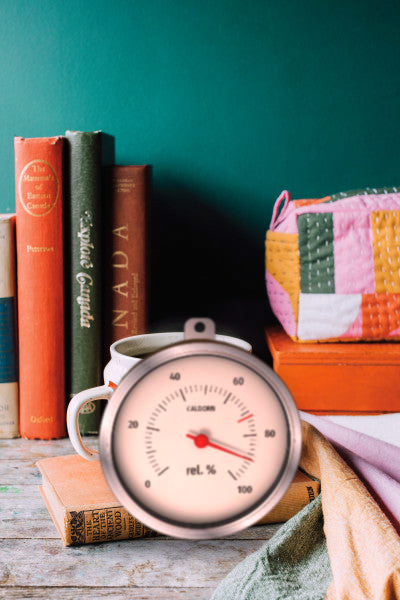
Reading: 90 %
